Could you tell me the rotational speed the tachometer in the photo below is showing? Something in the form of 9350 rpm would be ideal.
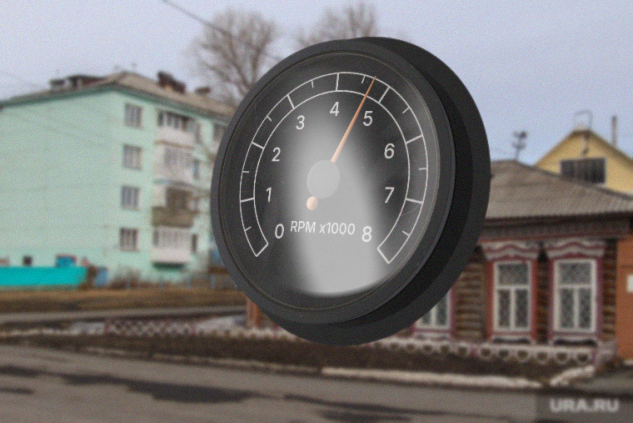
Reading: 4750 rpm
